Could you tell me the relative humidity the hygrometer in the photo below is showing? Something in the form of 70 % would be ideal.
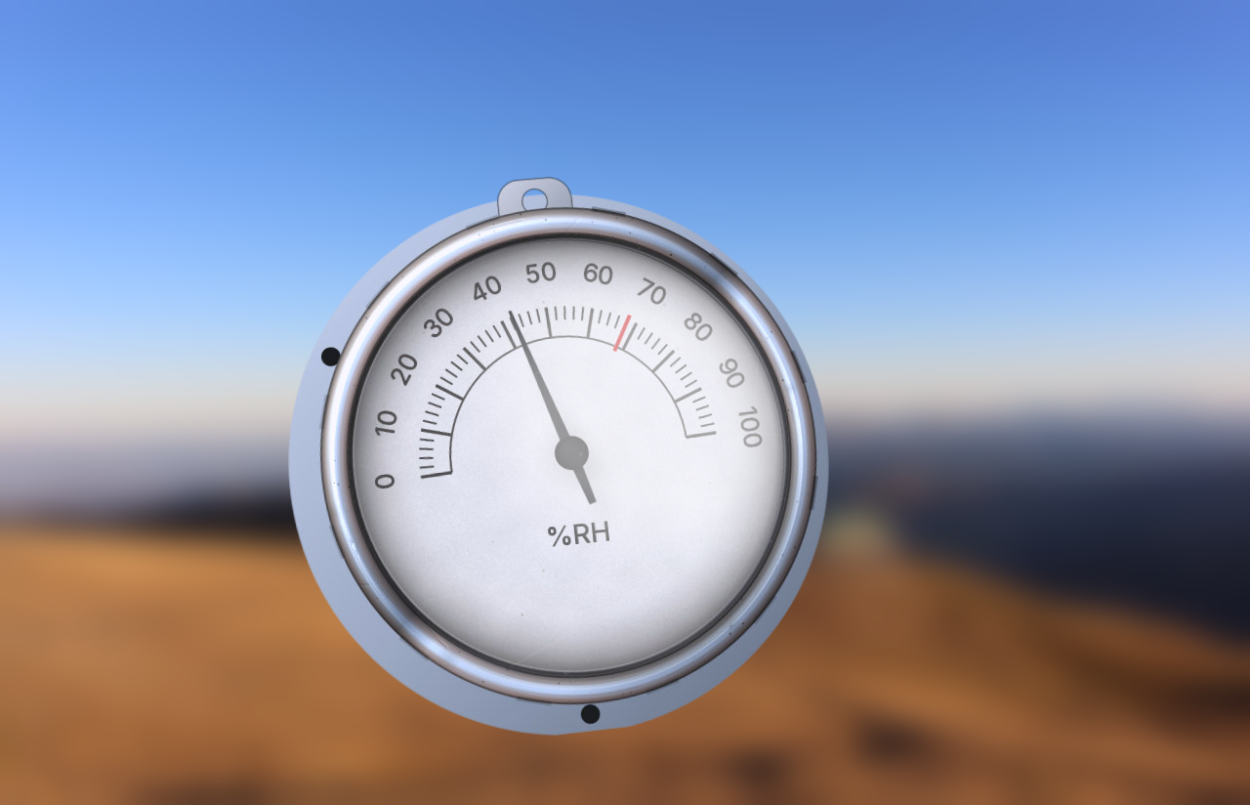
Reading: 42 %
